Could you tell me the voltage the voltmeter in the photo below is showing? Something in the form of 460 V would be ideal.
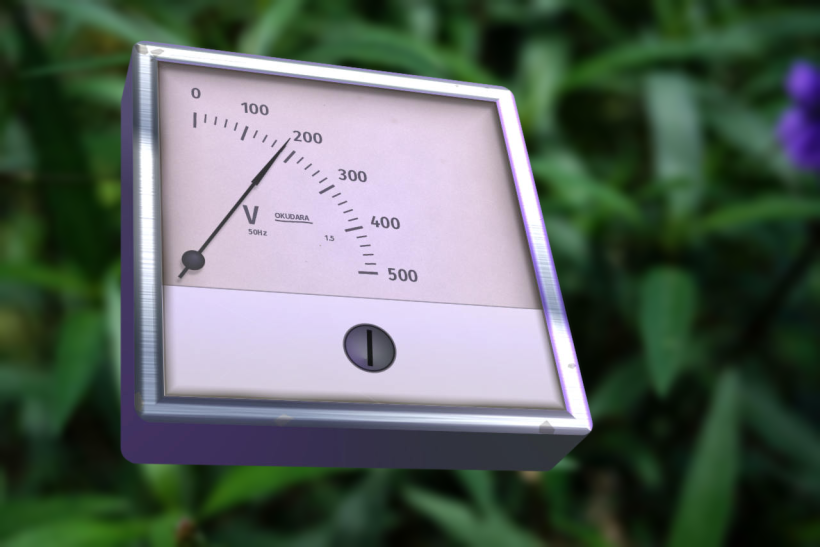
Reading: 180 V
